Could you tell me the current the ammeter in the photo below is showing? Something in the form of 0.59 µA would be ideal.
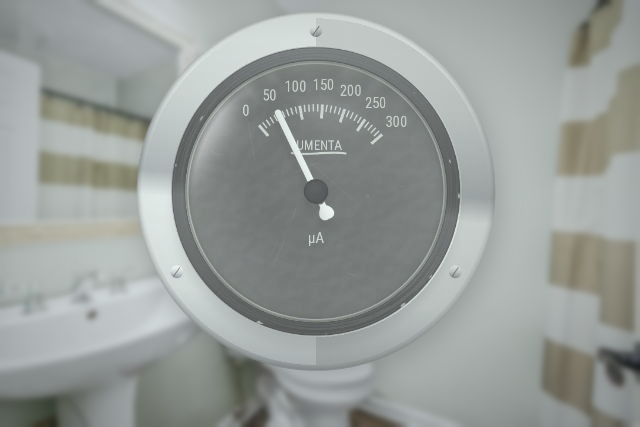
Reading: 50 µA
